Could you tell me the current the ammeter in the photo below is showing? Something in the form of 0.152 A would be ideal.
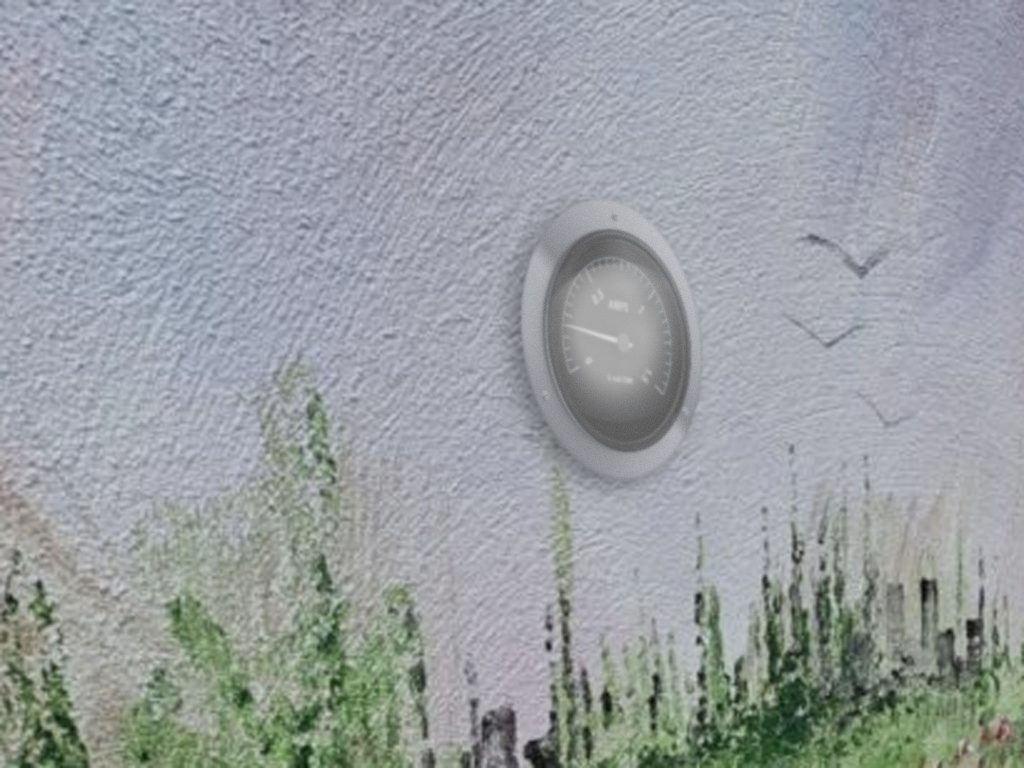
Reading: 0.2 A
